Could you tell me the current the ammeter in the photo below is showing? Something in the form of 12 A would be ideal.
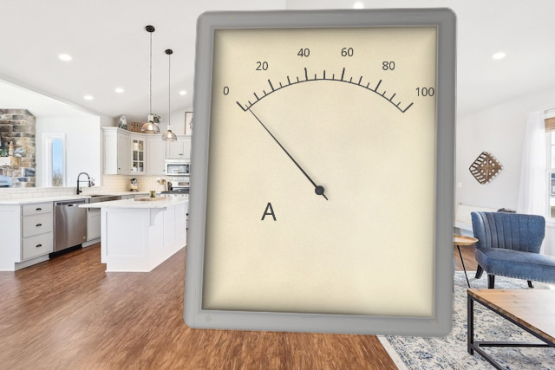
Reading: 2.5 A
